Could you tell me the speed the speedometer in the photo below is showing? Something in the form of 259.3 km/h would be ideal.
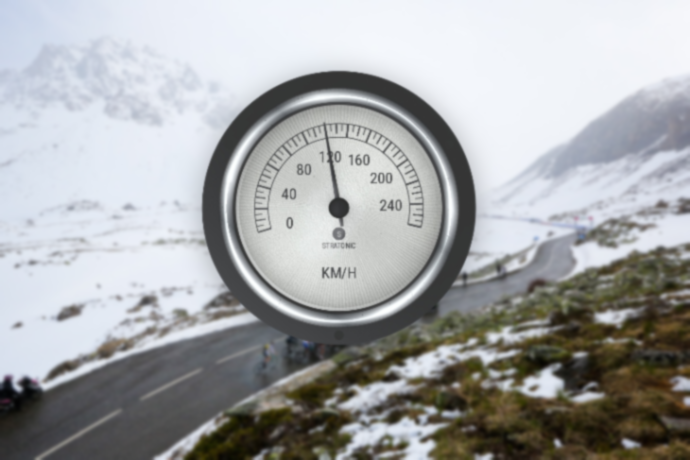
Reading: 120 km/h
